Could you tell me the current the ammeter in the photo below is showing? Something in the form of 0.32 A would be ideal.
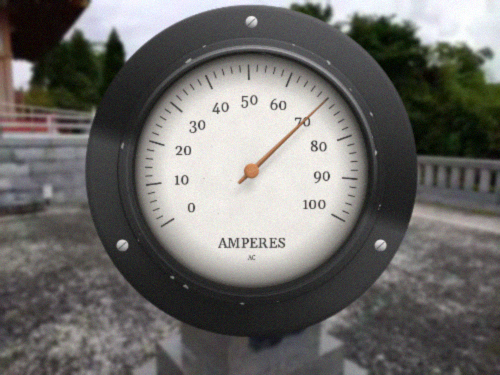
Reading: 70 A
